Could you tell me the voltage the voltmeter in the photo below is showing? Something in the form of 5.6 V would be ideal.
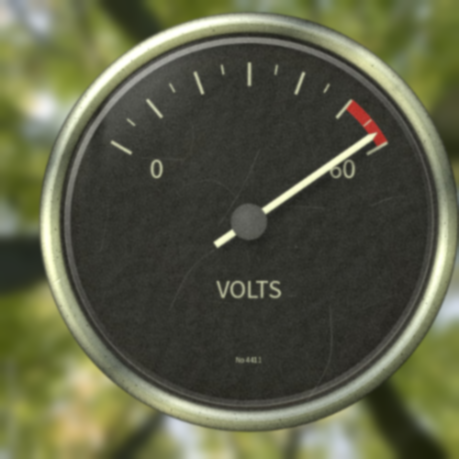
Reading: 57.5 V
